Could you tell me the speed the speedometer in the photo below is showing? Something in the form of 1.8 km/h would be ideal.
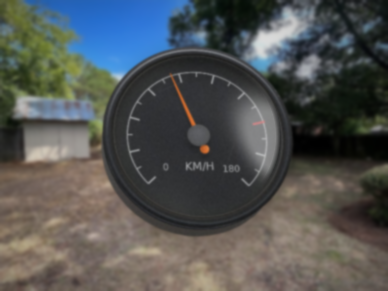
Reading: 75 km/h
